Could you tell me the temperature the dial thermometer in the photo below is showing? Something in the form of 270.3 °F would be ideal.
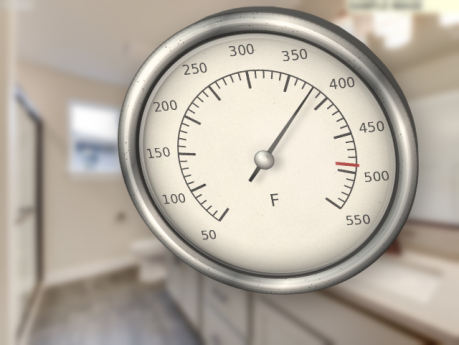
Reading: 380 °F
